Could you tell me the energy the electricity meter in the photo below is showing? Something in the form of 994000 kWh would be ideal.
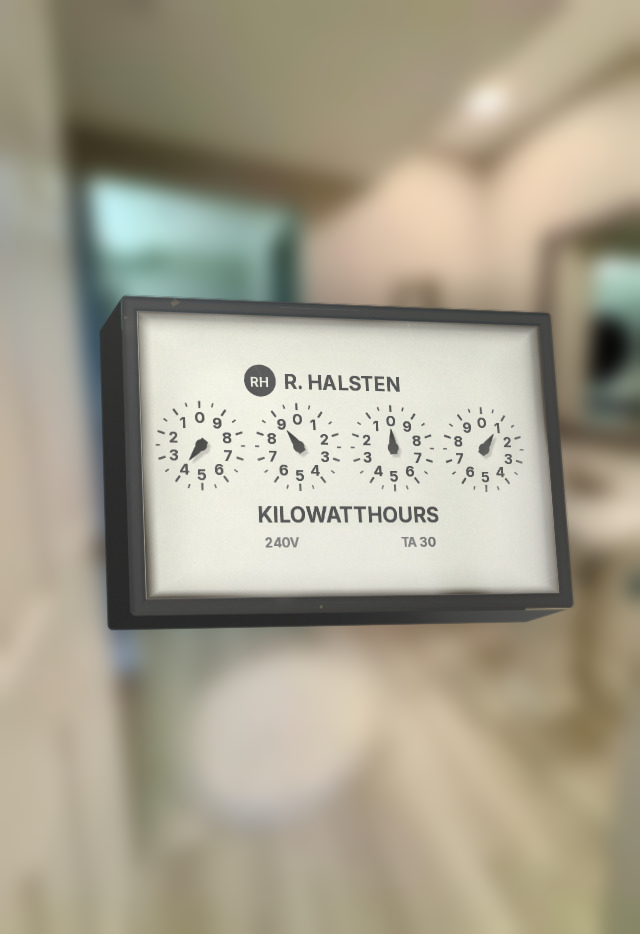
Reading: 3901 kWh
